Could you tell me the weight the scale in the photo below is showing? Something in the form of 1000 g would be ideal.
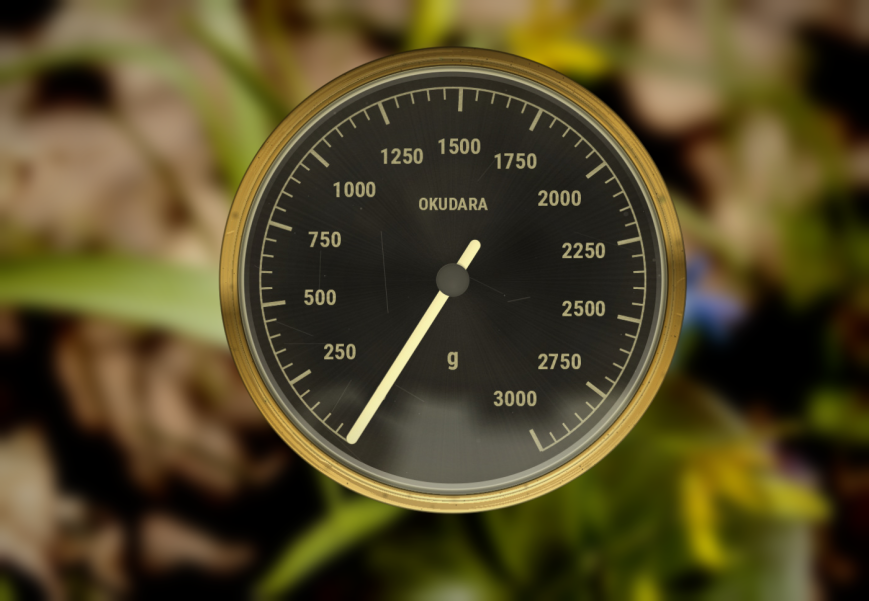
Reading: 0 g
